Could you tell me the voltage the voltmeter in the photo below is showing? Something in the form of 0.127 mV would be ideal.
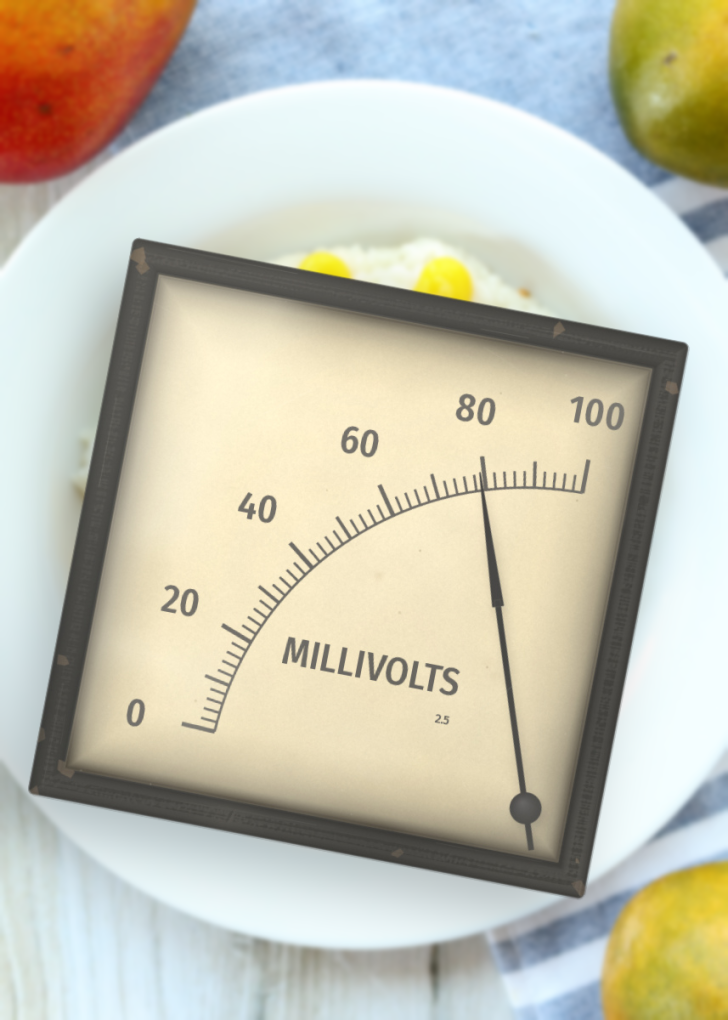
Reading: 79 mV
